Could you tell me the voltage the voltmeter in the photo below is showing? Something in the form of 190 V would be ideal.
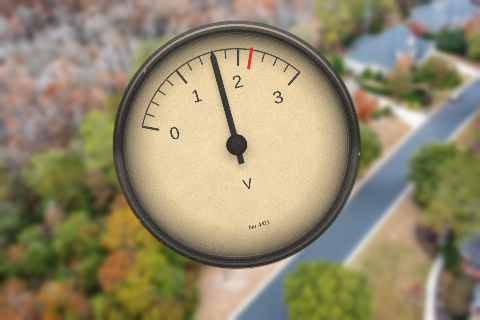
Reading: 1.6 V
